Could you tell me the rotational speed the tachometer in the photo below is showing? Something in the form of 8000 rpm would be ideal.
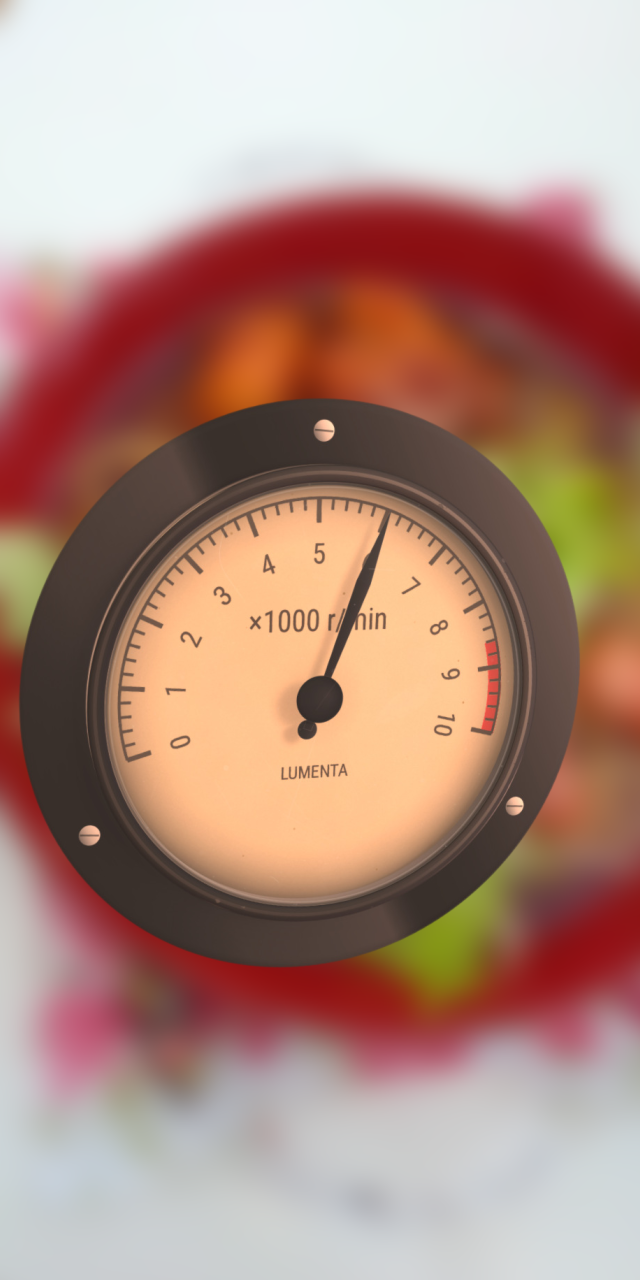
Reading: 6000 rpm
